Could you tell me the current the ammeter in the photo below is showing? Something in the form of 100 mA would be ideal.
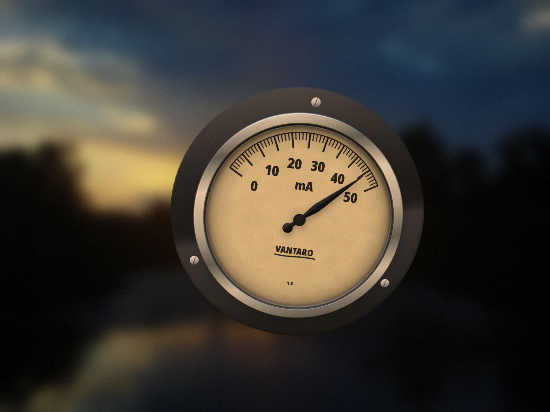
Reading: 45 mA
